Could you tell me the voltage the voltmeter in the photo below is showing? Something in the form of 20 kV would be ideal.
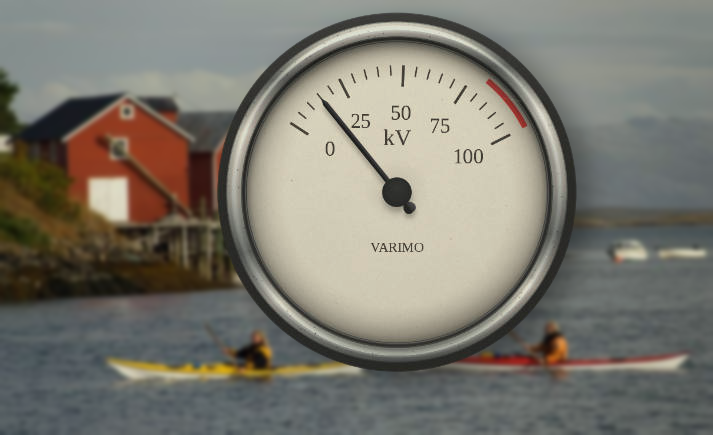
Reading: 15 kV
